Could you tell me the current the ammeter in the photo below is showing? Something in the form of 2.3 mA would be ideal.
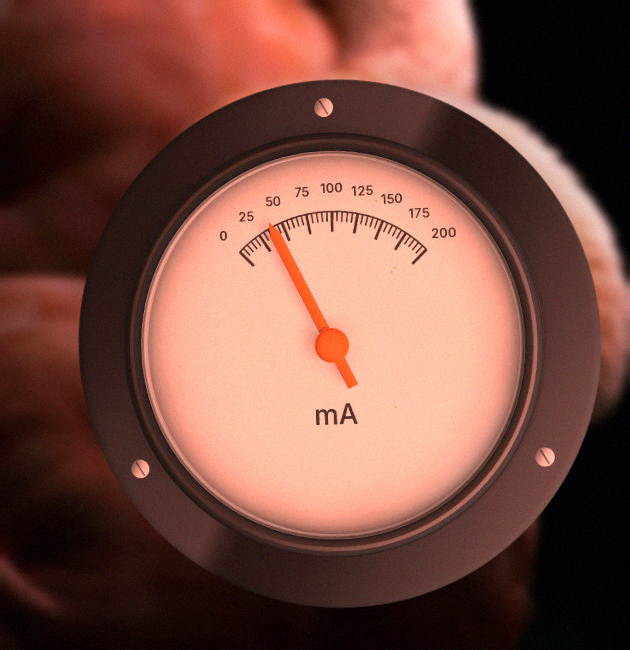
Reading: 40 mA
